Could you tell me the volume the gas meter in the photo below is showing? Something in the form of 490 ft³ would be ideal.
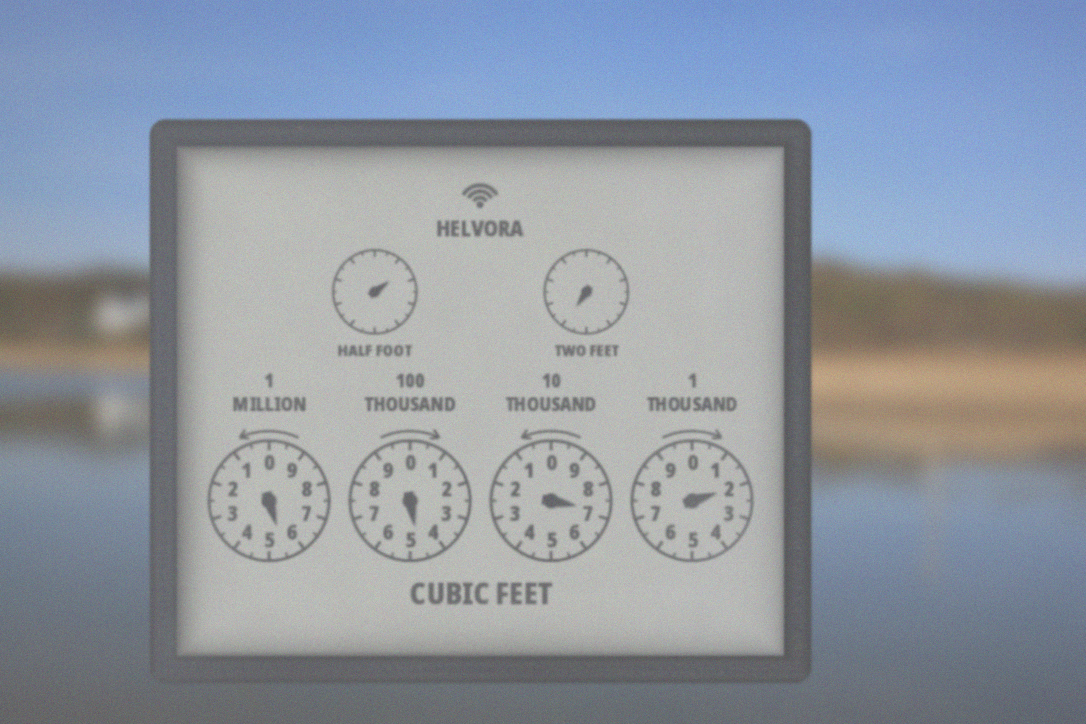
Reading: 547200 ft³
